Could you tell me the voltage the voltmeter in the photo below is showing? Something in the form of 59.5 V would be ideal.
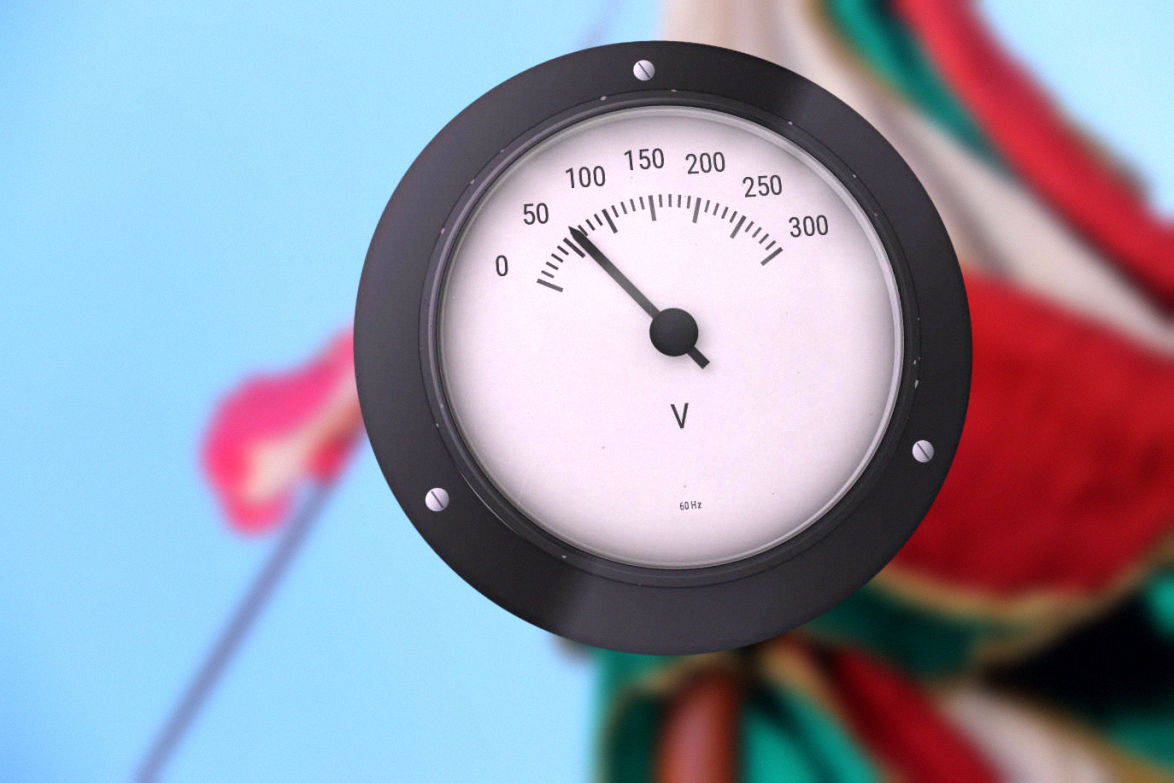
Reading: 60 V
